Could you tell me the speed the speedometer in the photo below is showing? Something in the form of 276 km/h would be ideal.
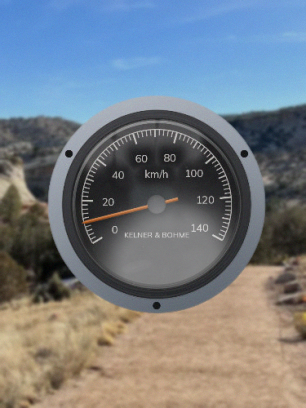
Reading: 10 km/h
